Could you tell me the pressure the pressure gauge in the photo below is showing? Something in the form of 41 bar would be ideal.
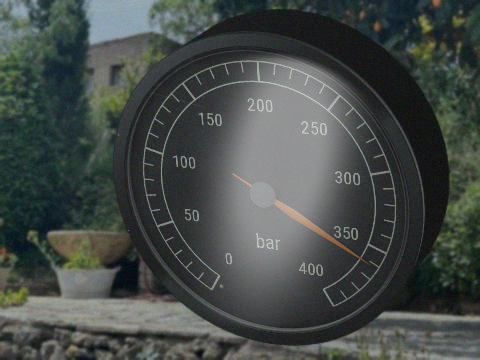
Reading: 360 bar
